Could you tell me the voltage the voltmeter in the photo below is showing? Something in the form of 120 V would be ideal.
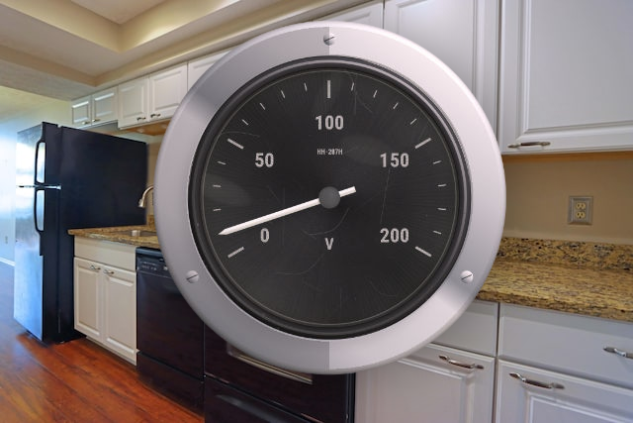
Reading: 10 V
